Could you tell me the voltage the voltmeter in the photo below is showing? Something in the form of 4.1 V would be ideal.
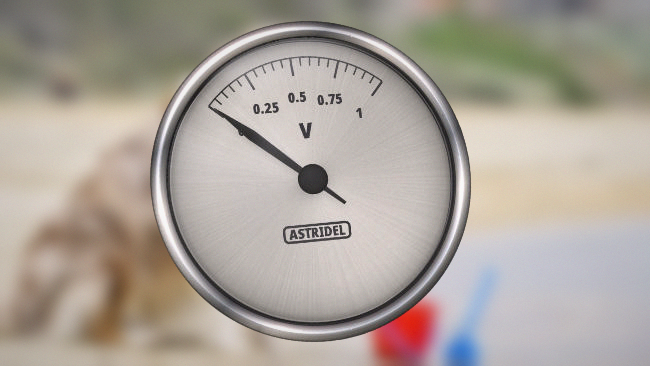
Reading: 0 V
